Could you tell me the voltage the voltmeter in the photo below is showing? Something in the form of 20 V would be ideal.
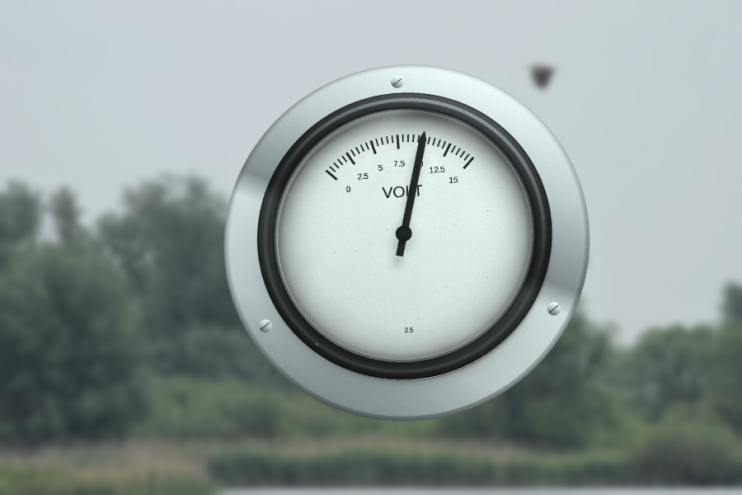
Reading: 10 V
